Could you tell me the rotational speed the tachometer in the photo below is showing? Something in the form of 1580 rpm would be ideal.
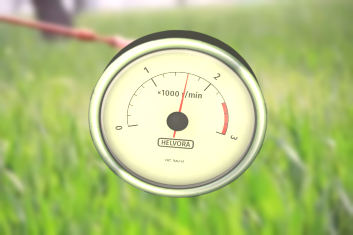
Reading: 1600 rpm
